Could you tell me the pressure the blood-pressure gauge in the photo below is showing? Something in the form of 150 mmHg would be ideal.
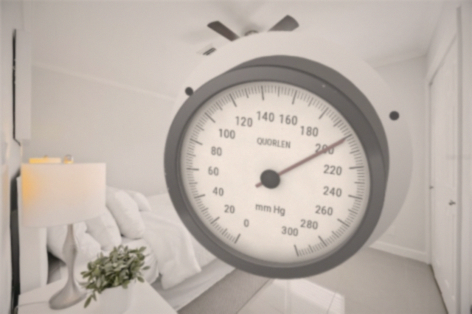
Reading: 200 mmHg
